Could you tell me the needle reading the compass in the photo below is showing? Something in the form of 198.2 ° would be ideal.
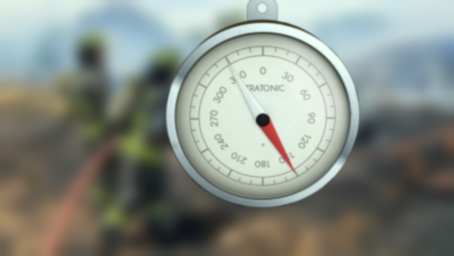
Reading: 150 °
